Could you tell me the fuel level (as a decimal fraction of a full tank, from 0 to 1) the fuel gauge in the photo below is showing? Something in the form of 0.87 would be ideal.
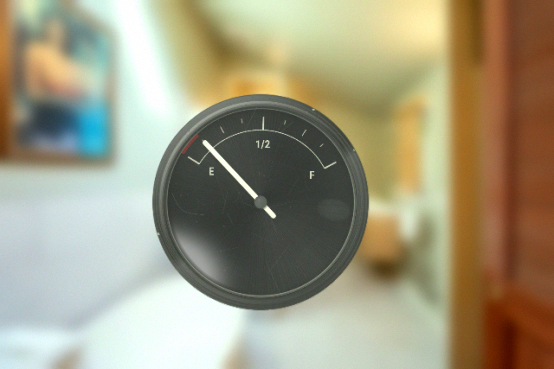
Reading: 0.125
